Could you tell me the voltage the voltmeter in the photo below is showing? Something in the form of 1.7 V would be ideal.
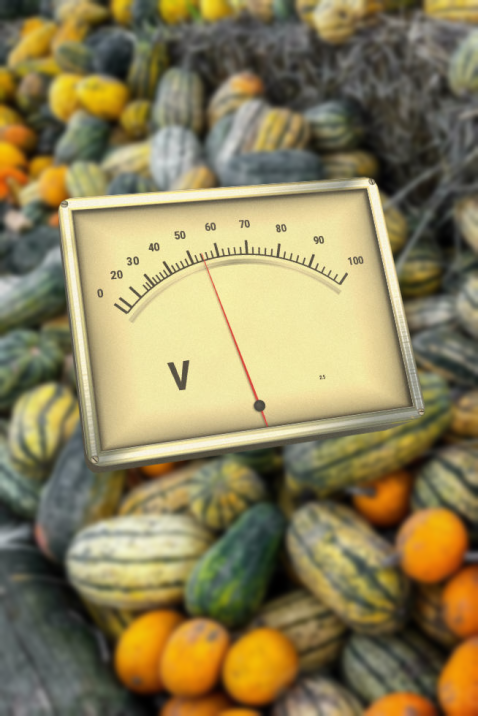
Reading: 54 V
